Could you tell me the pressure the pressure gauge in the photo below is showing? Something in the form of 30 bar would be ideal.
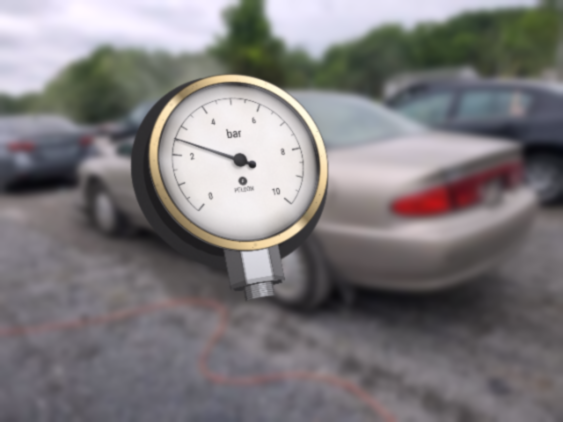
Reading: 2.5 bar
